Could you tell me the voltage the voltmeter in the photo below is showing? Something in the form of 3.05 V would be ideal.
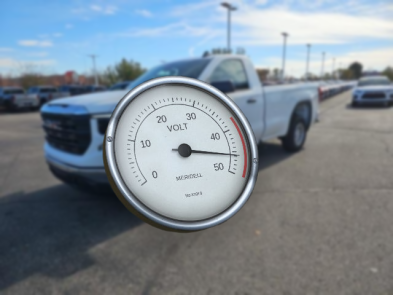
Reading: 46 V
